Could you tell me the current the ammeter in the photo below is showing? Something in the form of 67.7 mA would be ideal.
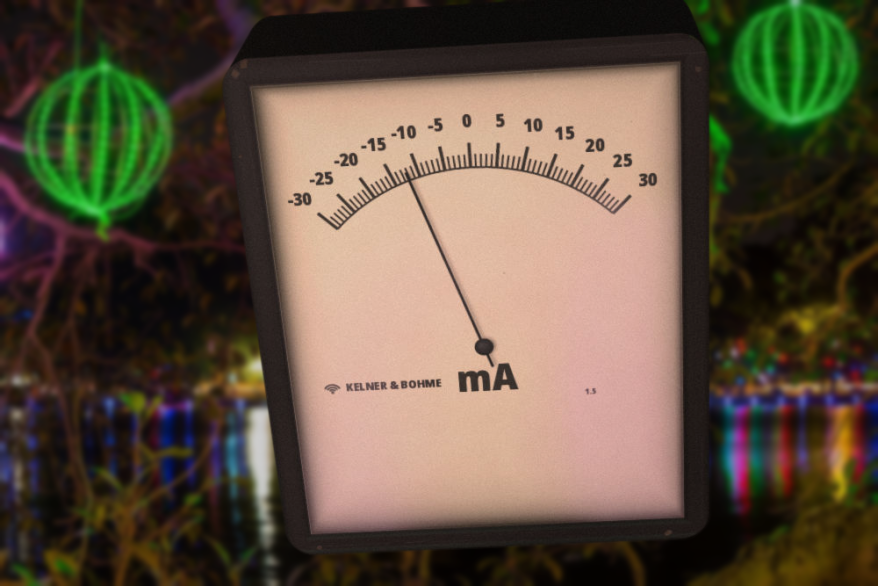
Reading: -12 mA
